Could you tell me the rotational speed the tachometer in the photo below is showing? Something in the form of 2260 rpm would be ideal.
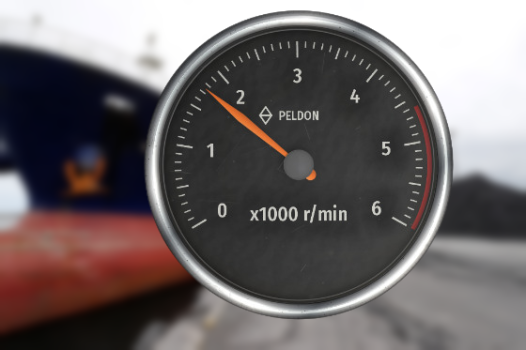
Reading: 1750 rpm
